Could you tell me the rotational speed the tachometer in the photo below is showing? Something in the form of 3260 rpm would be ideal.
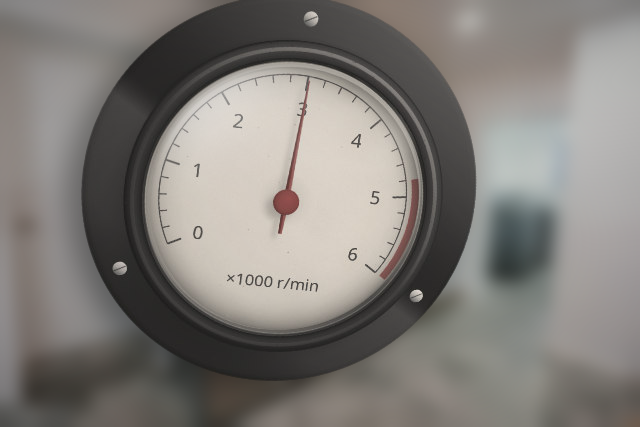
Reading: 3000 rpm
